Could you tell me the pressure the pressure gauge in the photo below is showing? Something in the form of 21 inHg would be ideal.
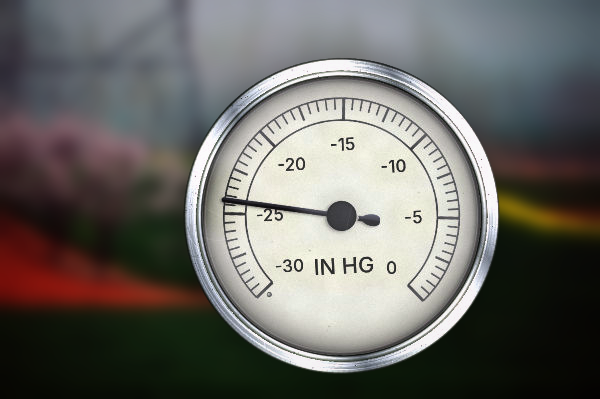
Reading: -24.25 inHg
